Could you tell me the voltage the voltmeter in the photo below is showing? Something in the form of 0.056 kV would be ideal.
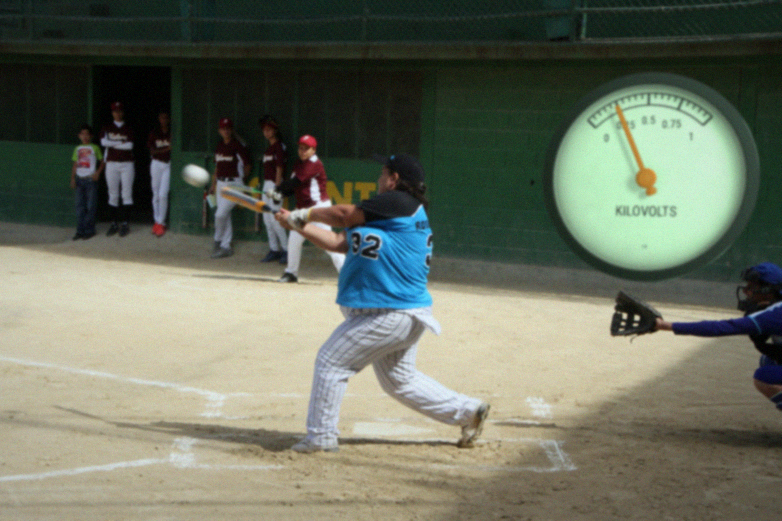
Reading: 0.25 kV
